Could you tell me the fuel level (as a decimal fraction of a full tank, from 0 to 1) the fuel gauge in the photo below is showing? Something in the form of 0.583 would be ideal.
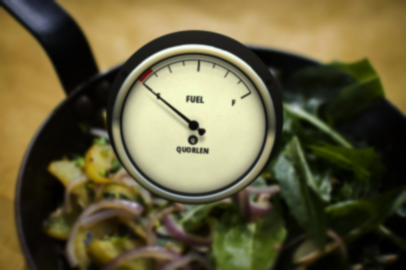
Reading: 0
